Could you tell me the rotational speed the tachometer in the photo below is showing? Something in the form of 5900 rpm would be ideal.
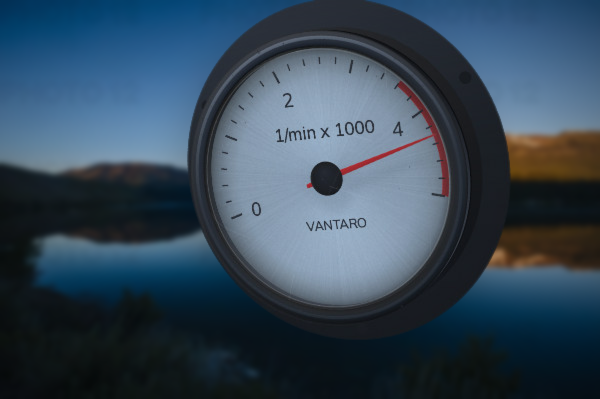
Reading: 4300 rpm
